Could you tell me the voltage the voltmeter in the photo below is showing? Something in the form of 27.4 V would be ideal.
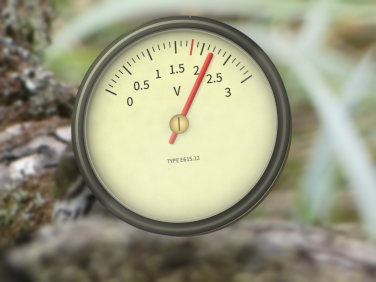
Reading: 2.2 V
